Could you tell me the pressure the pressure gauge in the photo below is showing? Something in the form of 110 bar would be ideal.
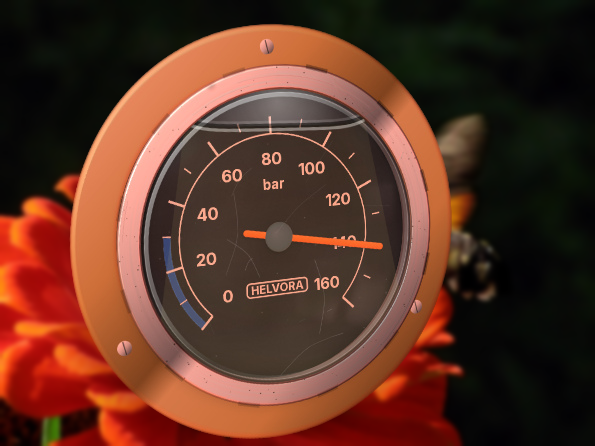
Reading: 140 bar
